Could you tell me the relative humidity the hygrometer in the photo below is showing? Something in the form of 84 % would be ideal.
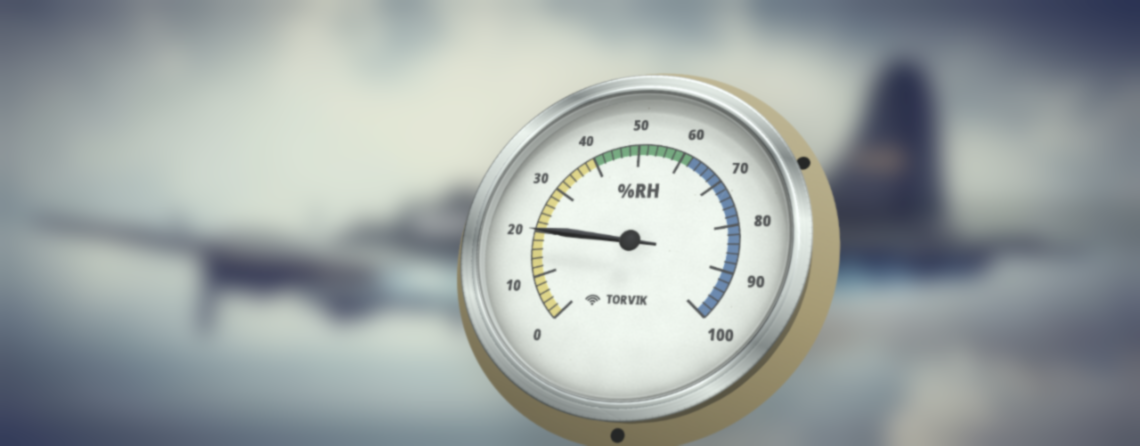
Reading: 20 %
